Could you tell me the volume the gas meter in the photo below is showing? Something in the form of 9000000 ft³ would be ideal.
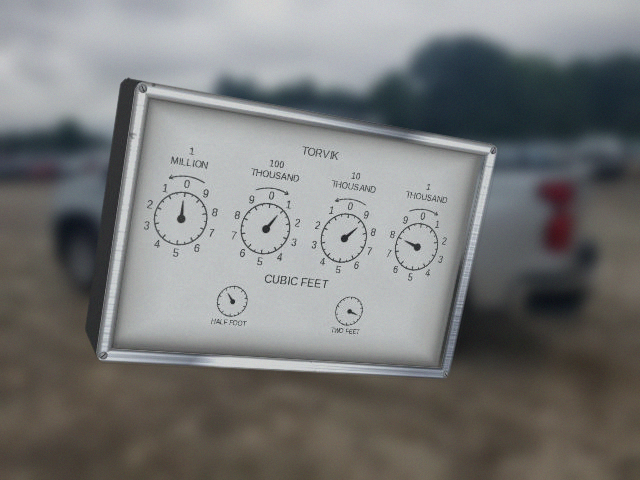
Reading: 8800 ft³
